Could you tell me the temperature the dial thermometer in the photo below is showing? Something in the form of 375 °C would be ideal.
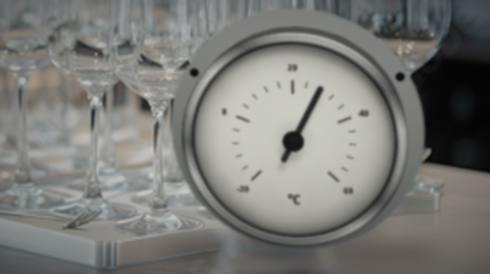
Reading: 28 °C
